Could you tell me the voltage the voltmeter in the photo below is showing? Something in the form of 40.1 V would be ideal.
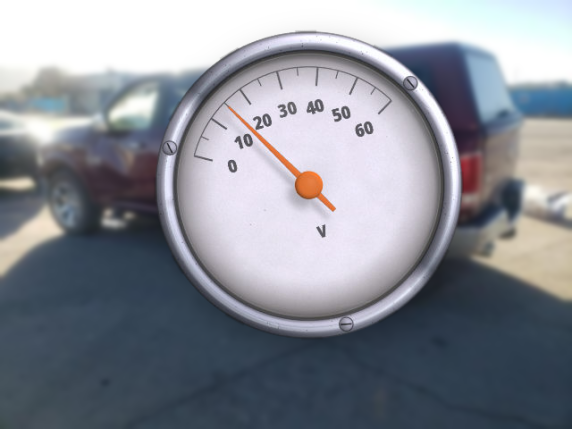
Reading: 15 V
